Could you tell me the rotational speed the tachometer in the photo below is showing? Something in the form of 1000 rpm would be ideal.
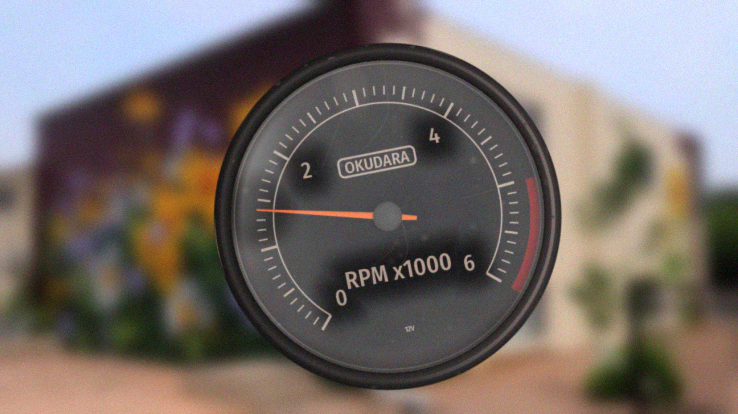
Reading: 1400 rpm
